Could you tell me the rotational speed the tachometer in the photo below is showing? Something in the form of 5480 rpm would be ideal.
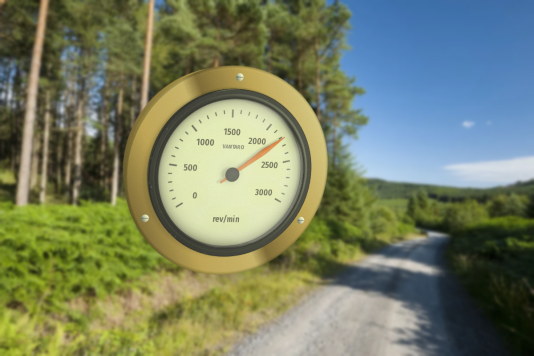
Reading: 2200 rpm
